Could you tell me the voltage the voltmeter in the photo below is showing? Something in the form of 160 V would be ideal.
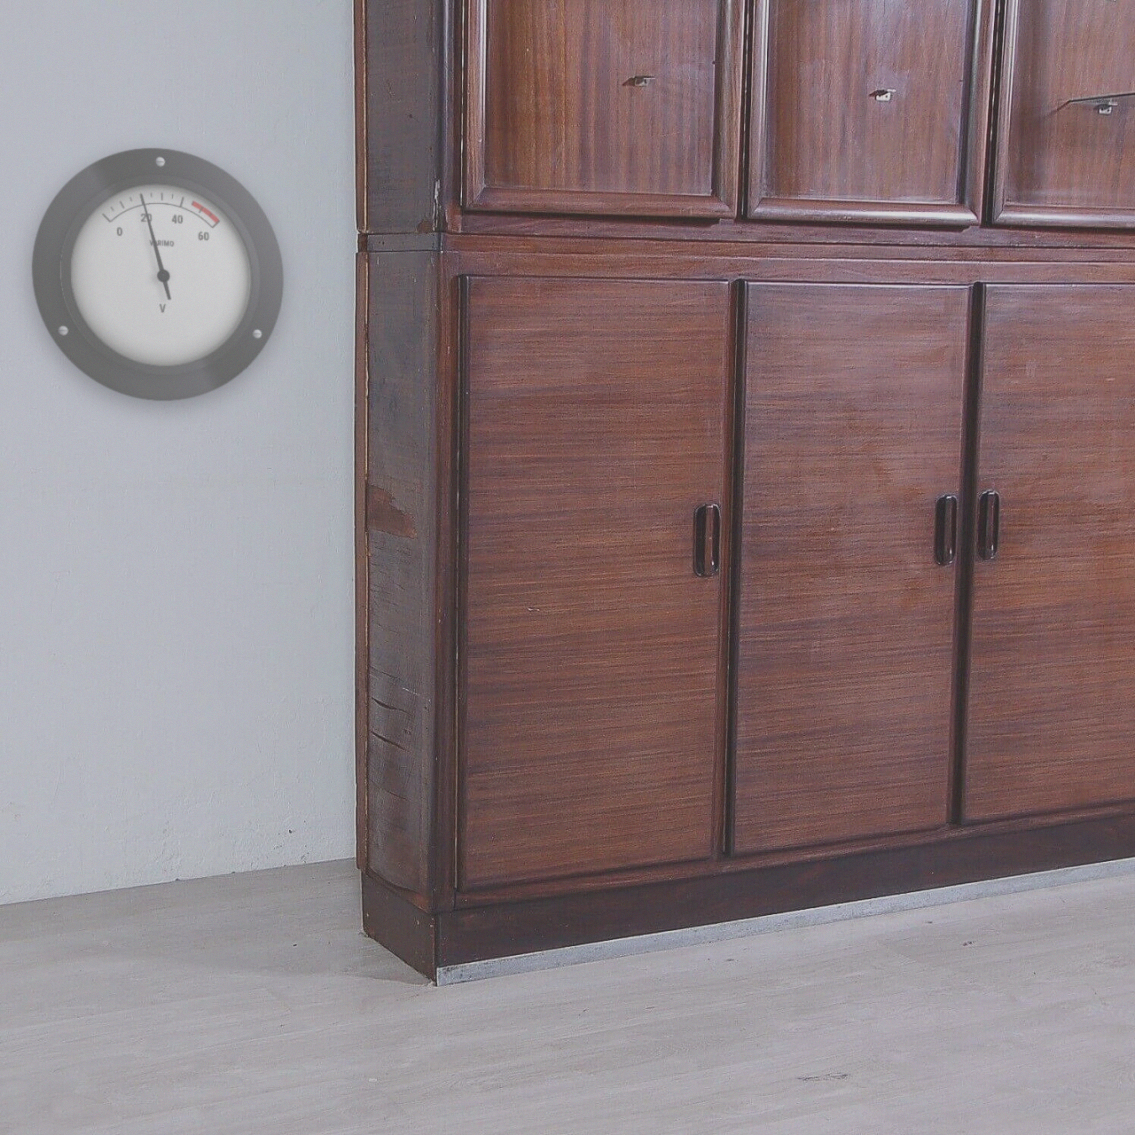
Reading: 20 V
